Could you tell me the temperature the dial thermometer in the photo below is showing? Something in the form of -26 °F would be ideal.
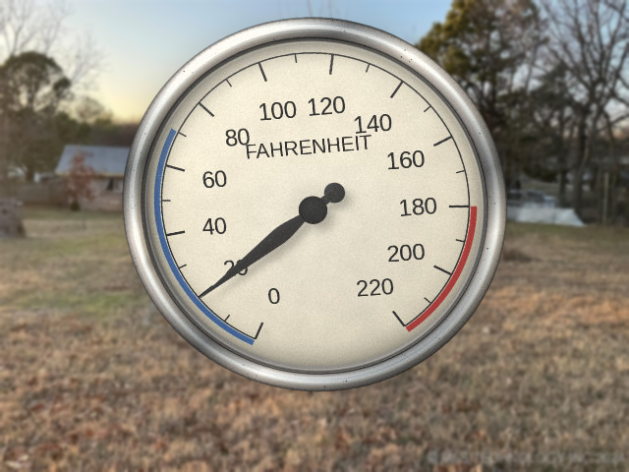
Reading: 20 °F
